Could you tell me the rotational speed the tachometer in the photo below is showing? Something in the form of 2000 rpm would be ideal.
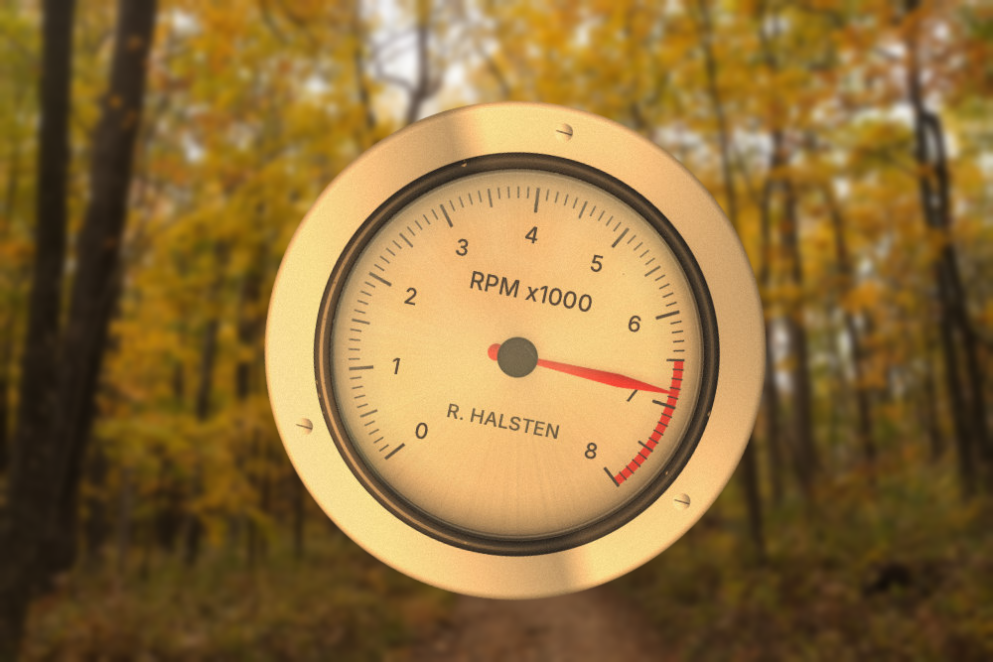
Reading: 6850 rpm
